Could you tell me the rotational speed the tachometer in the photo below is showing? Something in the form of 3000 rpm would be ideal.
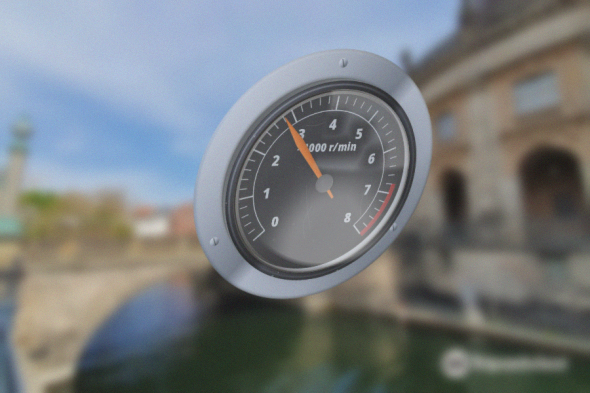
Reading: 2800 rpm
